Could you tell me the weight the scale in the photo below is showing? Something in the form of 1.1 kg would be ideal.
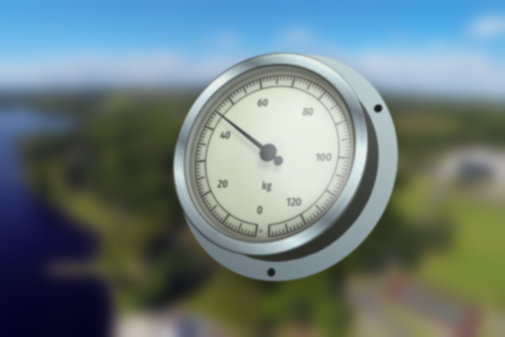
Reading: 45 kg
